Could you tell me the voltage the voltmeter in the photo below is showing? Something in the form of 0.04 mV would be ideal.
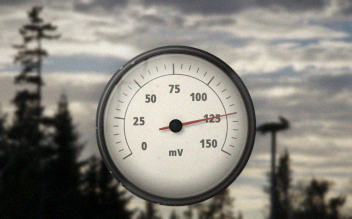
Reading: 125 mV
